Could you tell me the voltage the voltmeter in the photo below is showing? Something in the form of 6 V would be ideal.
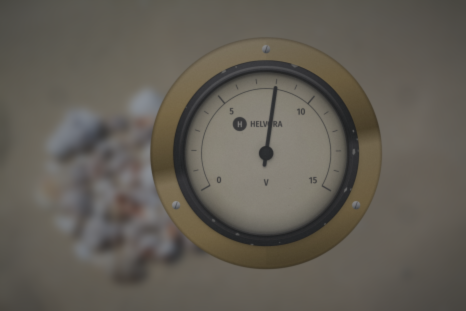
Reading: 8 V
